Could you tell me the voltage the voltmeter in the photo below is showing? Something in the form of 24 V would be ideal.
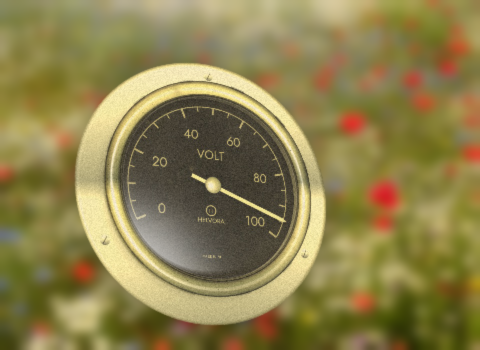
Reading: 95 V
